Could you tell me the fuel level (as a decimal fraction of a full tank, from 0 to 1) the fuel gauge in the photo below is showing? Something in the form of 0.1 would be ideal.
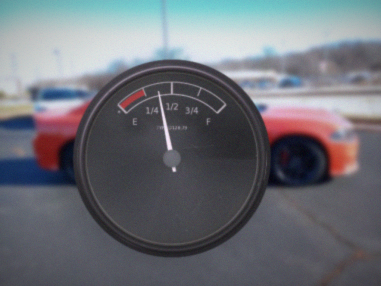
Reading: 0.375
